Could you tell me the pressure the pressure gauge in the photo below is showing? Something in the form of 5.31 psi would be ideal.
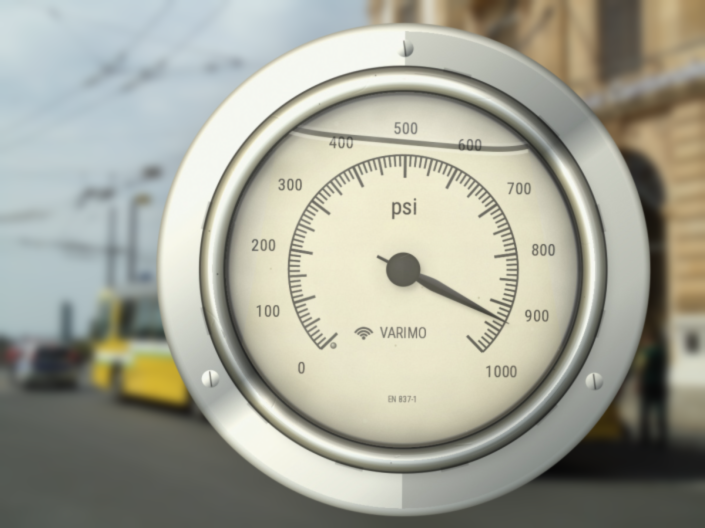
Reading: 930 psi
